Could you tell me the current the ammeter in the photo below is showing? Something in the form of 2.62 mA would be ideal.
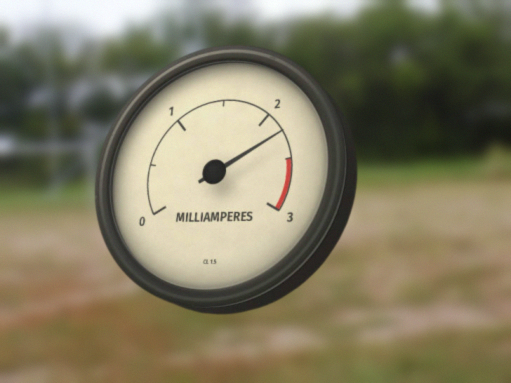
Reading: 2.25 mA
